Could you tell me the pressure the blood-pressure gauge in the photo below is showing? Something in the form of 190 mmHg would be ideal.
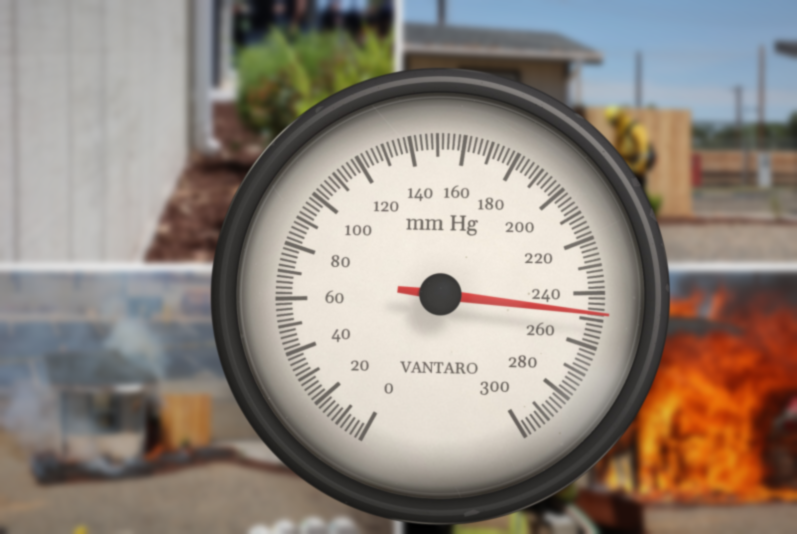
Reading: 248 mmHg
